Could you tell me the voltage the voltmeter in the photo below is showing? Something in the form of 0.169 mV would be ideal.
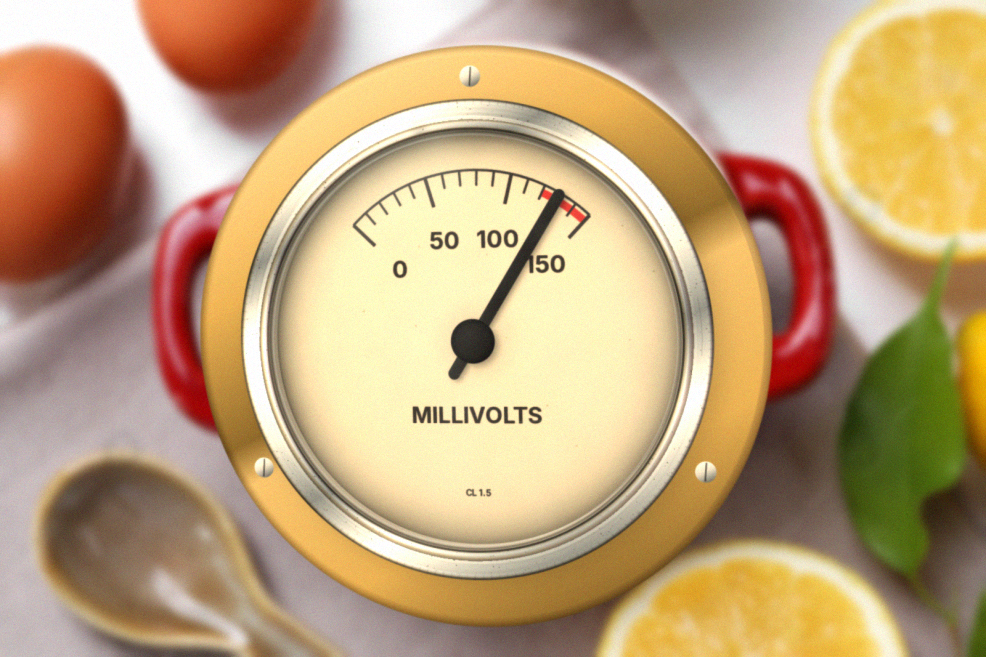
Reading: 130 mV
